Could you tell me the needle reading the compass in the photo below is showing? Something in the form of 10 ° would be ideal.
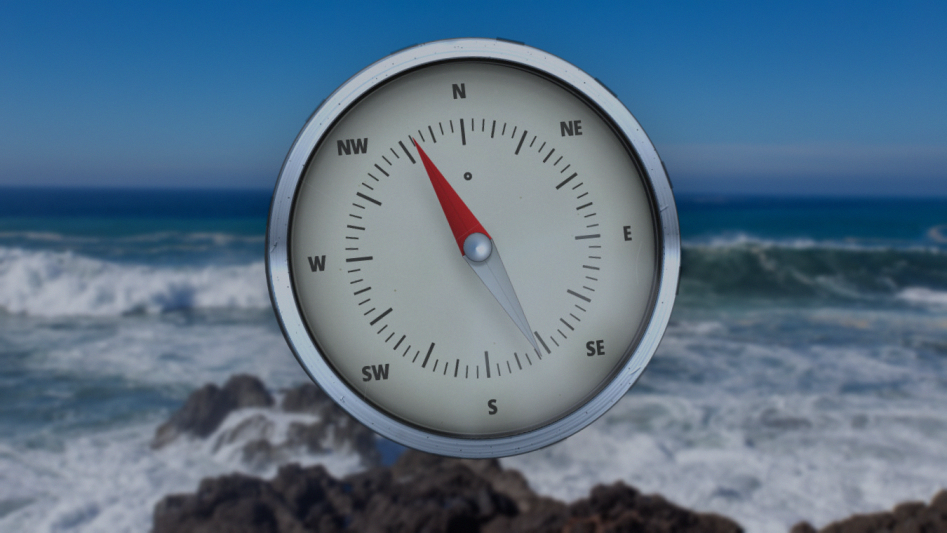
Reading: 335 °
